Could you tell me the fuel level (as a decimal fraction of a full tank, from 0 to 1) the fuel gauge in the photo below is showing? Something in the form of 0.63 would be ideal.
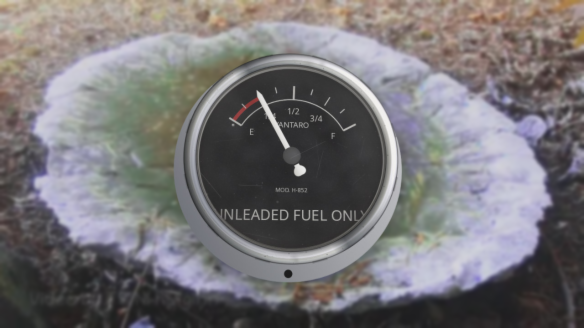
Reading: 0.25
